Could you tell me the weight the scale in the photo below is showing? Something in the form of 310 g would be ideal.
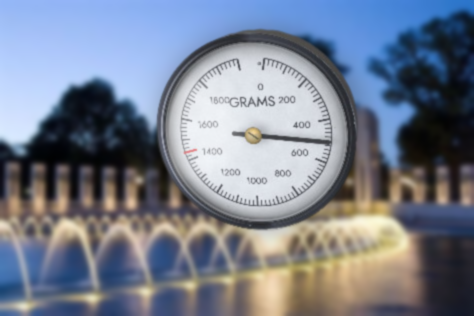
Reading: 500 g
